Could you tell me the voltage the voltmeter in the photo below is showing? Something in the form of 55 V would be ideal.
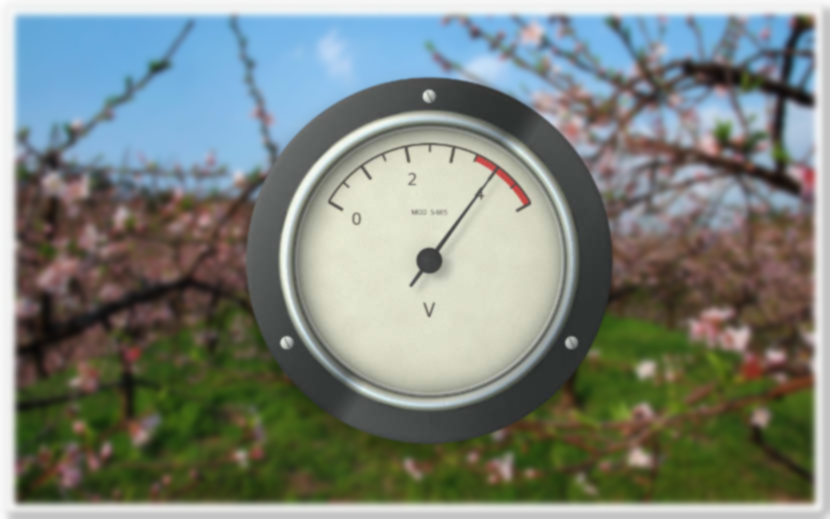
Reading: 4 V
